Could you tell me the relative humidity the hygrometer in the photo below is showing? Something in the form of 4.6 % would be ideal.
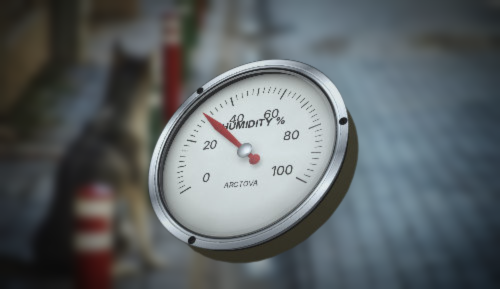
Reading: 30 %
